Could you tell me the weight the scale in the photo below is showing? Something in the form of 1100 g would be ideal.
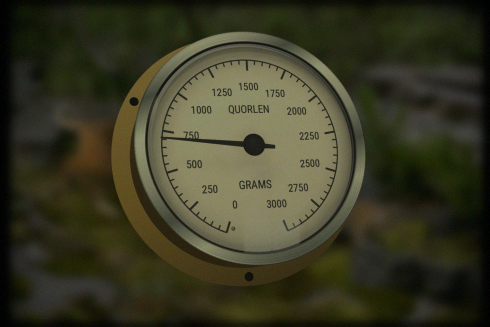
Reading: 700 g
